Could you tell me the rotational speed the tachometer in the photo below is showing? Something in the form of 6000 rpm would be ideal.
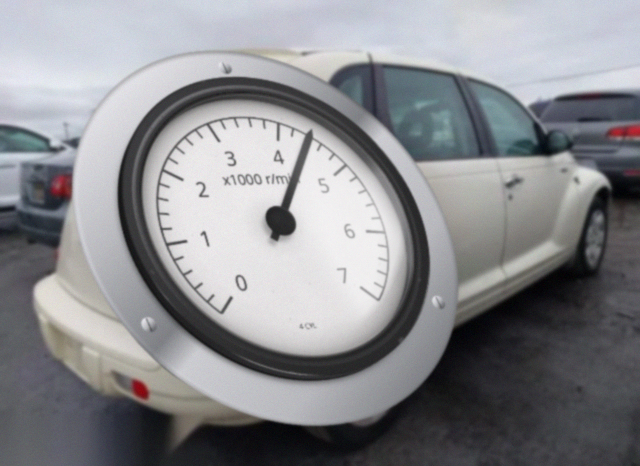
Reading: 4400 rpm
